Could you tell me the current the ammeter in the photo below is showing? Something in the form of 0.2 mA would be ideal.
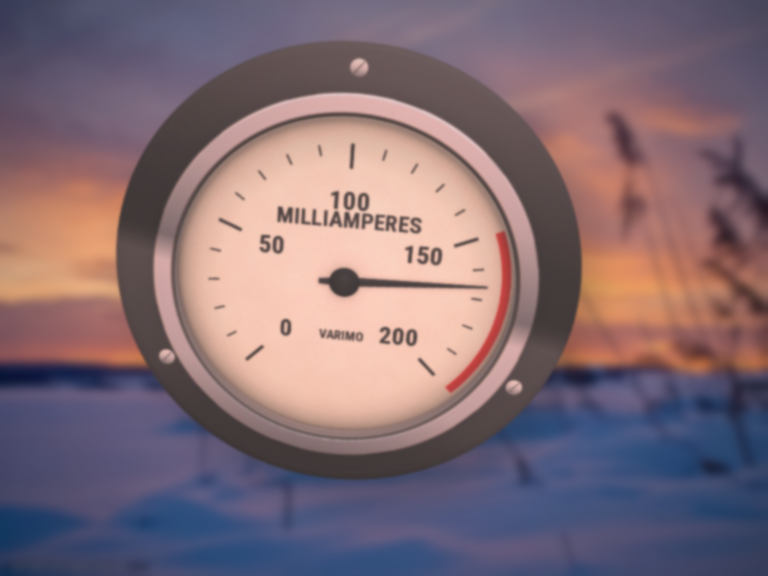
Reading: 165 mA
